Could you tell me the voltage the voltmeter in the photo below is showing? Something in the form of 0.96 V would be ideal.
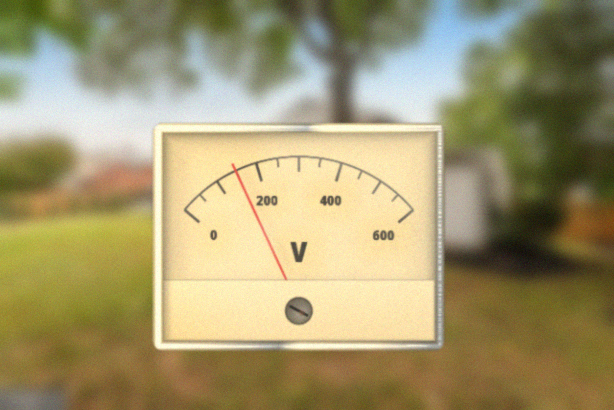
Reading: 150 V
